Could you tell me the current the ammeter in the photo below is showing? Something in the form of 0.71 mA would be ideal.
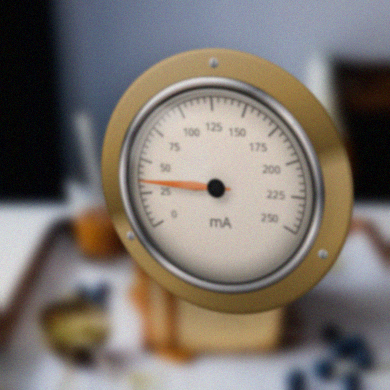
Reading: 35 mA
